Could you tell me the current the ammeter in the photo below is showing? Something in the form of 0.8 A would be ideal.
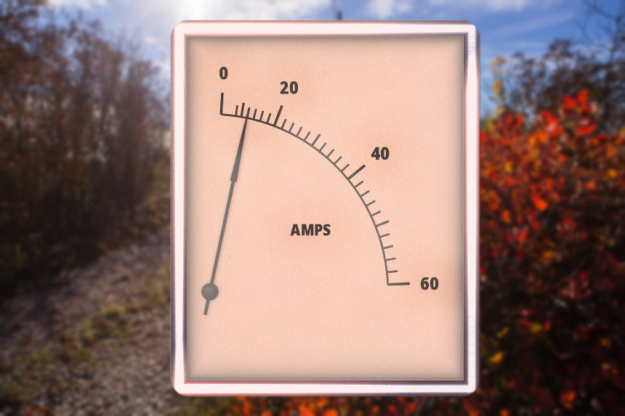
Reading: 12 A
